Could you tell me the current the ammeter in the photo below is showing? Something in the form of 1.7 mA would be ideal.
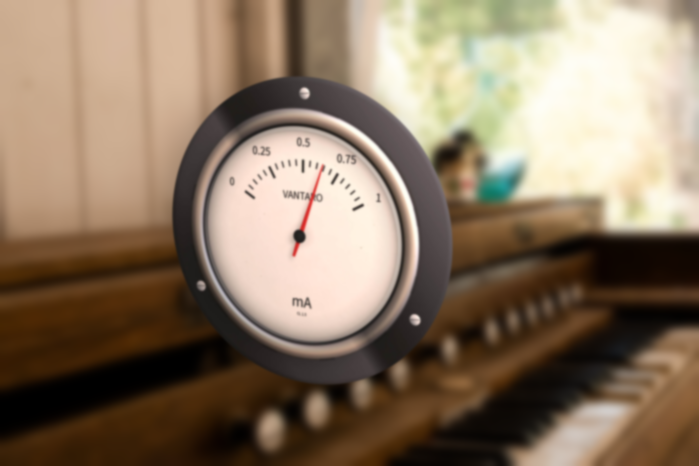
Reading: 0.65 mA
